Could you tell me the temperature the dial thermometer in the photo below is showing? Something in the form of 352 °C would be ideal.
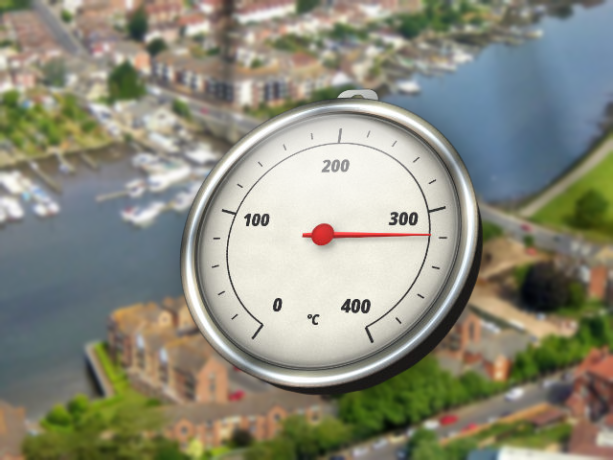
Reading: 320 °C
